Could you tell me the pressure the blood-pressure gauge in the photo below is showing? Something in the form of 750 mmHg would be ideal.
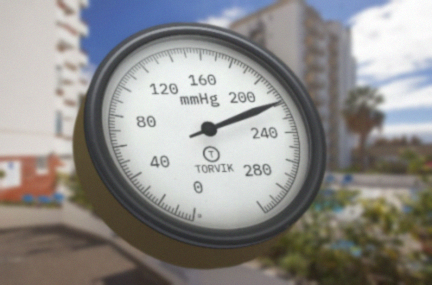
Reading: 220 mmHg
